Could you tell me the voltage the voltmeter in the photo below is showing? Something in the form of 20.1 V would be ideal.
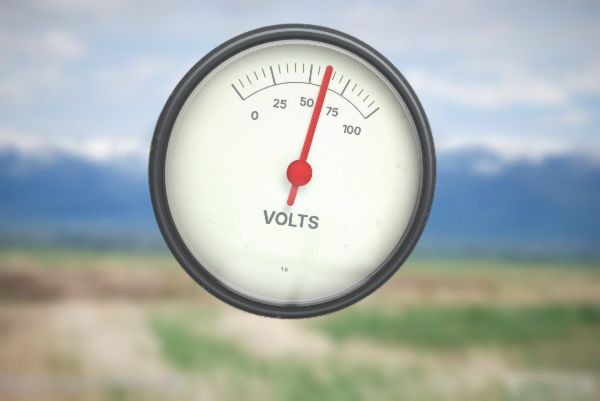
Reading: 60 V
